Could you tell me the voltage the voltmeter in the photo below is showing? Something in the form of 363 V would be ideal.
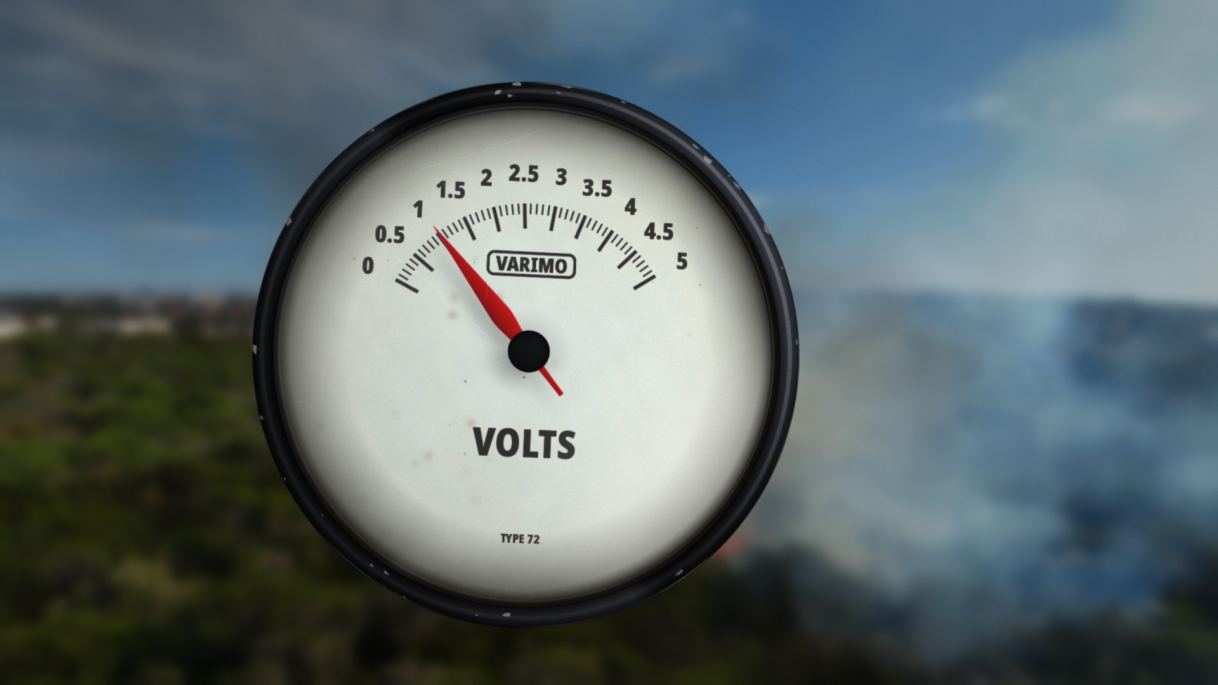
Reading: 1 V
